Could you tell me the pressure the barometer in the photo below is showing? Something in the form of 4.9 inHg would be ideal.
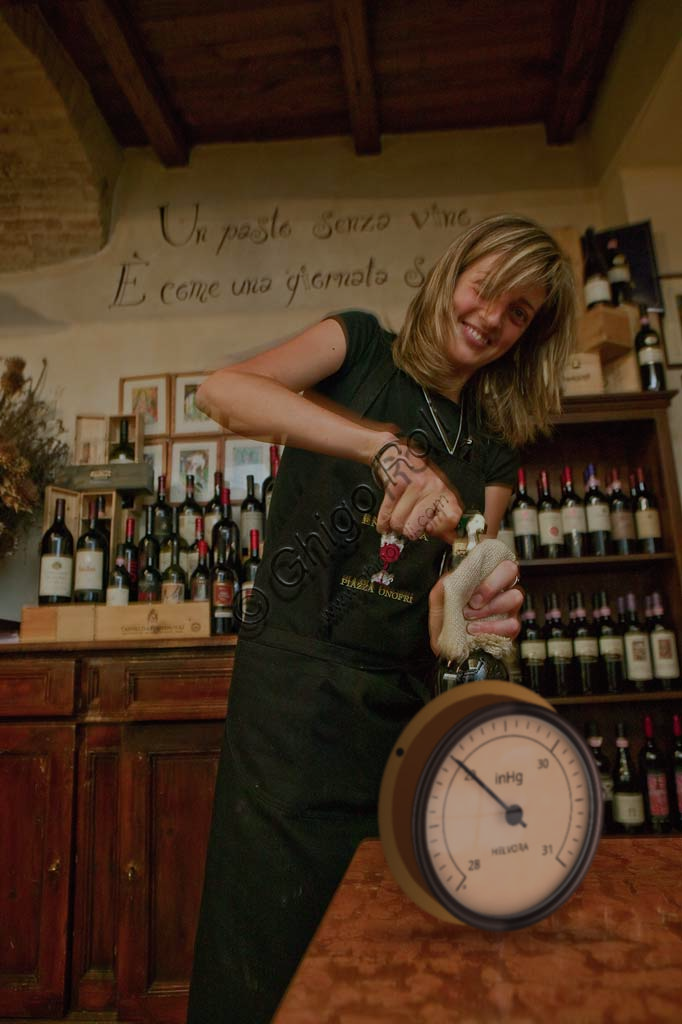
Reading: 29 inHg
